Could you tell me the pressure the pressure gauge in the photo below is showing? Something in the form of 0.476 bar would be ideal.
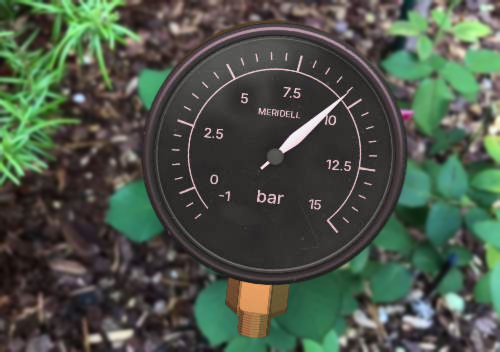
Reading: 9.5 bar
